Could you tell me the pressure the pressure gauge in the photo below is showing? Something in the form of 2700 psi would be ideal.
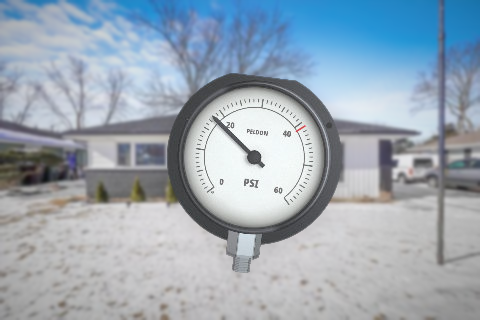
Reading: 18 psi
